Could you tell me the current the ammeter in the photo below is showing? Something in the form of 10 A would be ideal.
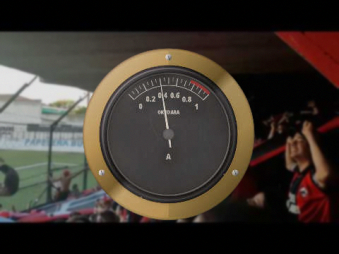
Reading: 0.4 A
